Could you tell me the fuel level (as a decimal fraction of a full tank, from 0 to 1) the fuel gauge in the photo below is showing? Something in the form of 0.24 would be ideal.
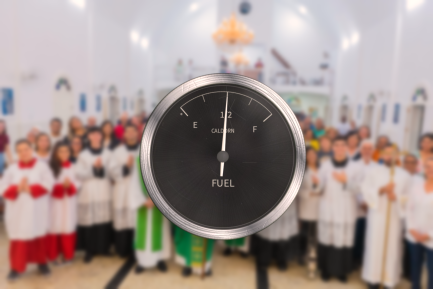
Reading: 0.5
